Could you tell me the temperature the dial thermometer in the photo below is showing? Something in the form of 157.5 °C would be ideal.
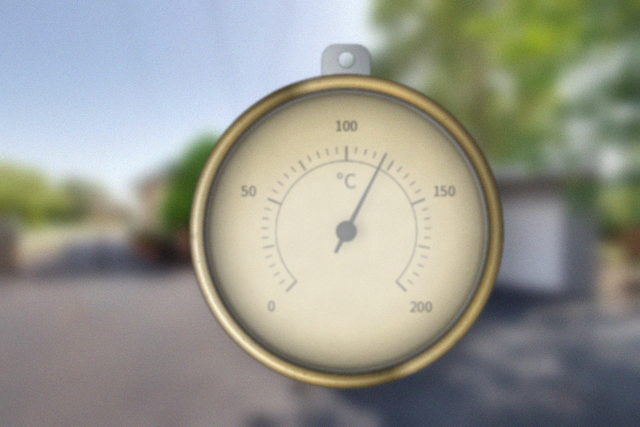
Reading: 120 °C
